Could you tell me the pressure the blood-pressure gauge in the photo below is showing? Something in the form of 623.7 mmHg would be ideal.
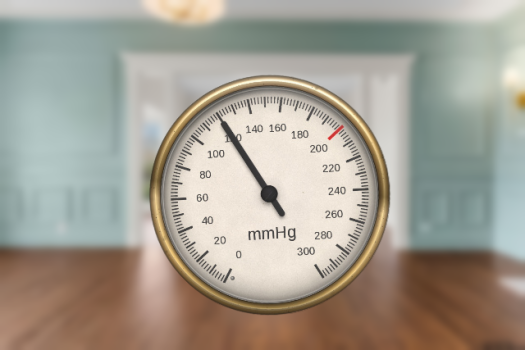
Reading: 120 mmHg
